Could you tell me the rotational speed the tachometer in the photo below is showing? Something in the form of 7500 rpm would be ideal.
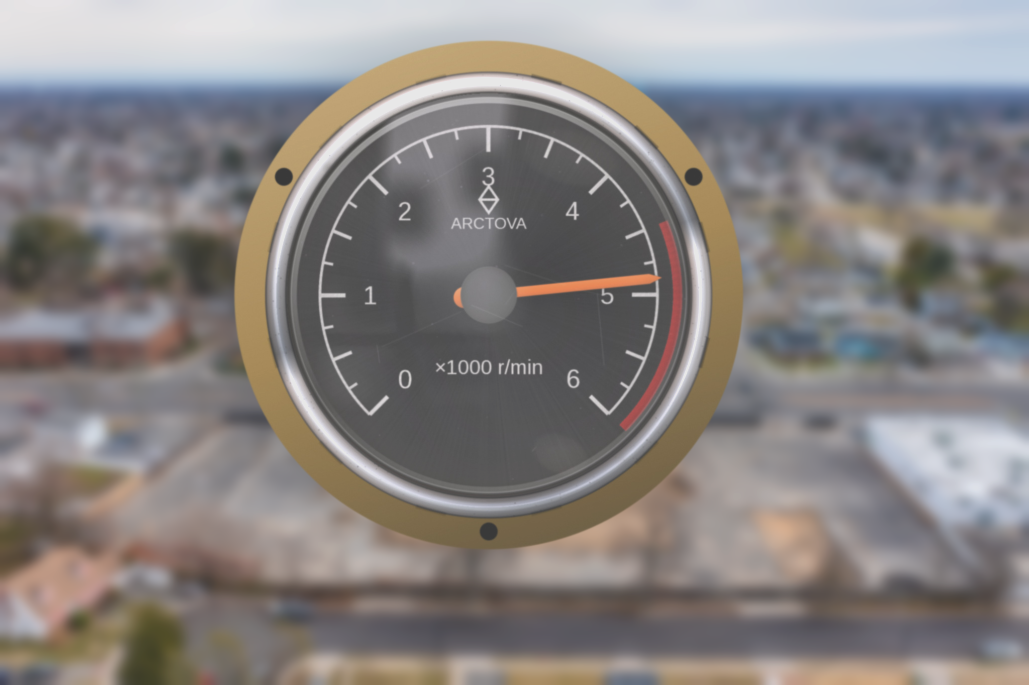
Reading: 4875 rpm
